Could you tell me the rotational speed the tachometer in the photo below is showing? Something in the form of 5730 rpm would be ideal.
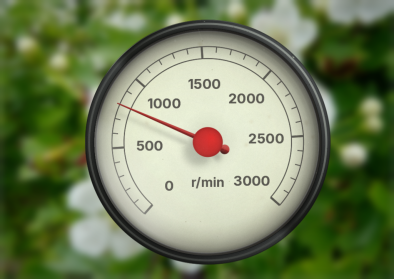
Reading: 800 rpm
